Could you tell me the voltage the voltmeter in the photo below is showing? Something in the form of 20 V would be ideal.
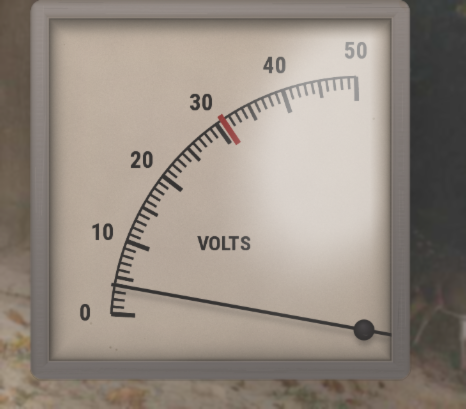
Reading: 4 V
